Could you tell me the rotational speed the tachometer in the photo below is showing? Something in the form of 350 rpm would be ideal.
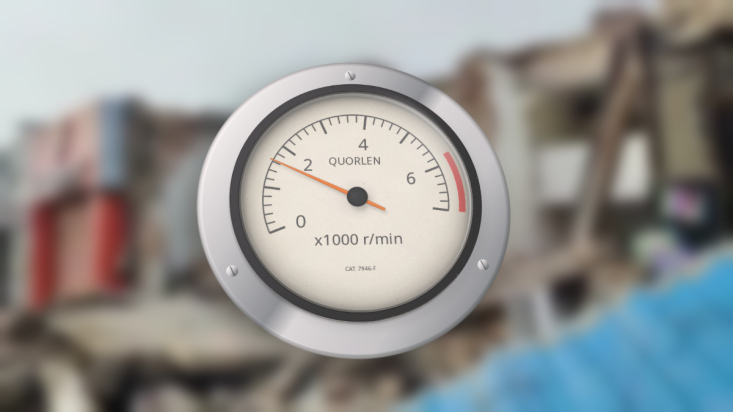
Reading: 1600 rpm
